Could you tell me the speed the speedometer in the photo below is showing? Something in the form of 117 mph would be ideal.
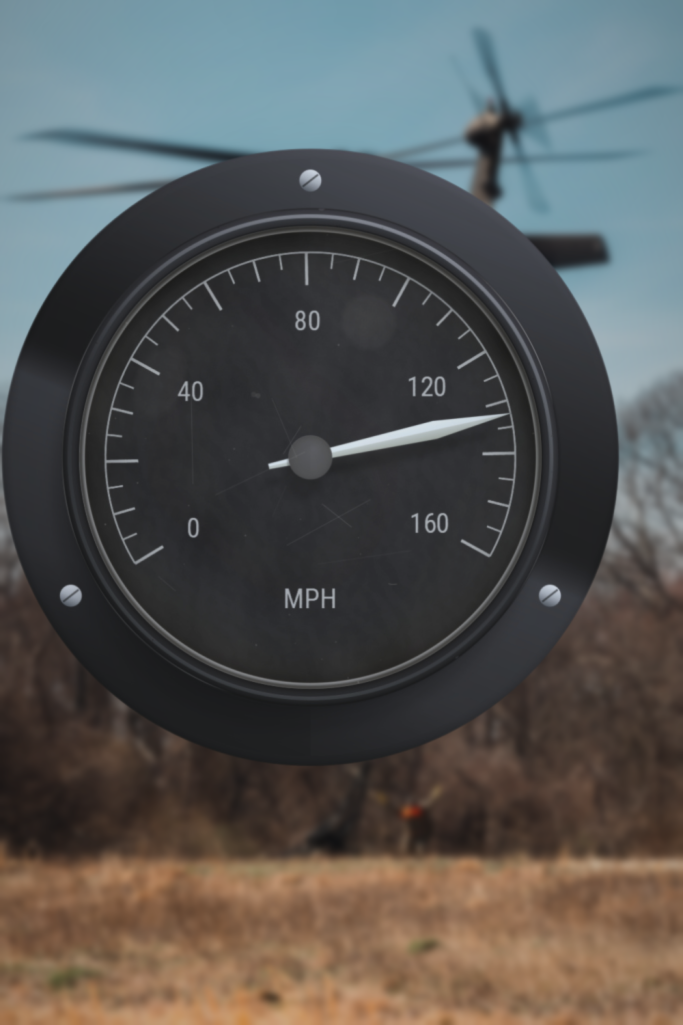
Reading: 132.5 mph
